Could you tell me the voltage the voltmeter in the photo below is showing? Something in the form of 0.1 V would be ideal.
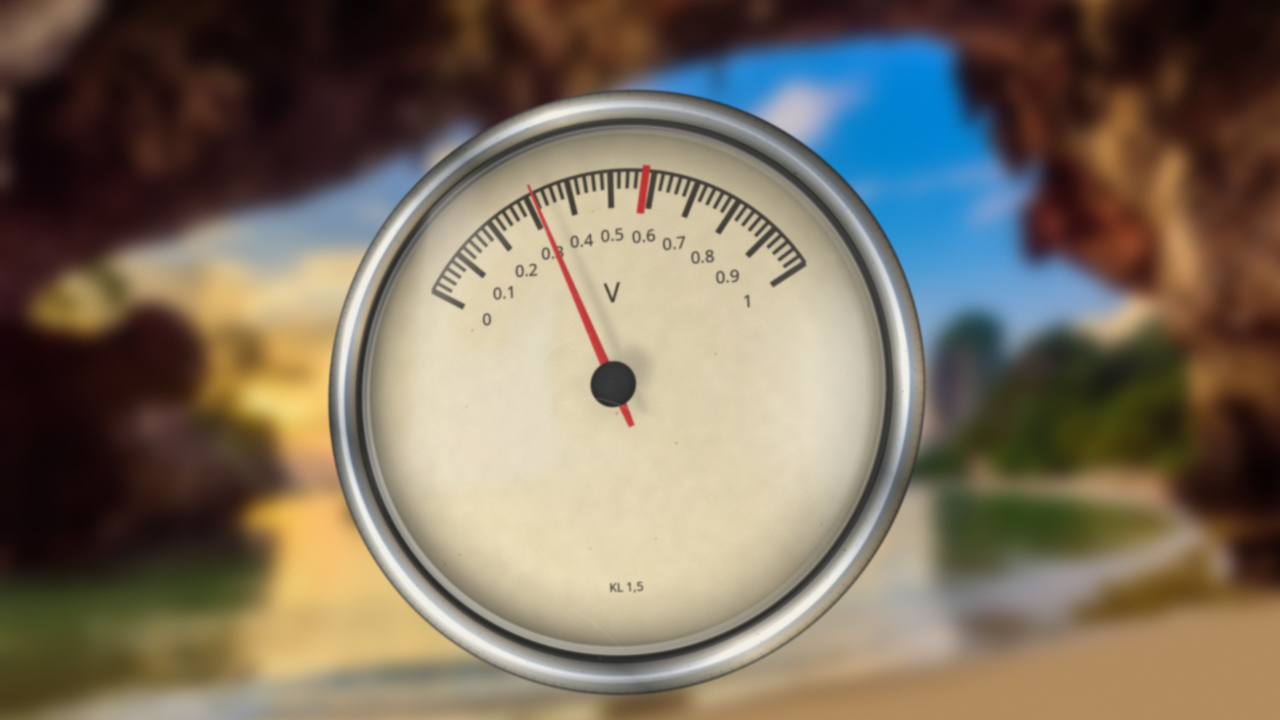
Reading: 0.32 V
